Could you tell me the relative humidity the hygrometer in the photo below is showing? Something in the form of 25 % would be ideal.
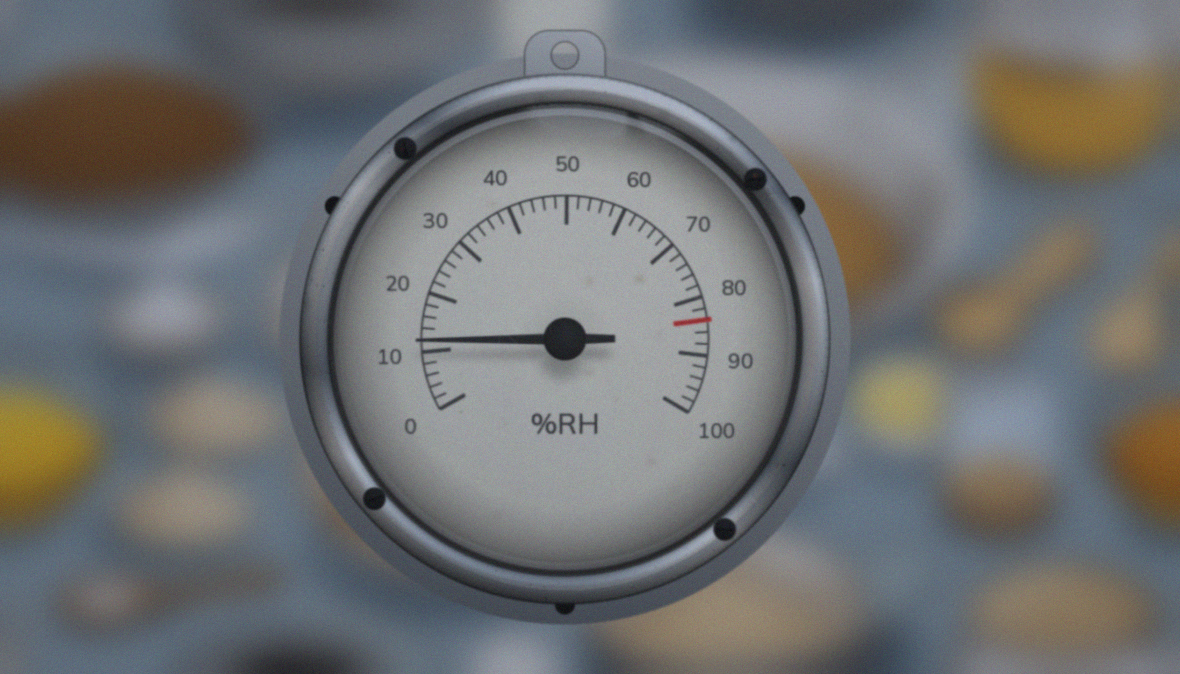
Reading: 12 %
